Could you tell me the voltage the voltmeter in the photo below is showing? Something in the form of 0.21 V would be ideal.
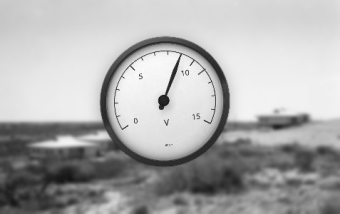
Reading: 9 V
